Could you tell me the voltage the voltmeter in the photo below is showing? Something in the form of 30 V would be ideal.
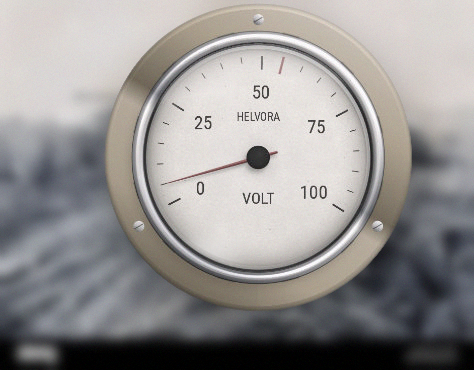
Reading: 5 V
